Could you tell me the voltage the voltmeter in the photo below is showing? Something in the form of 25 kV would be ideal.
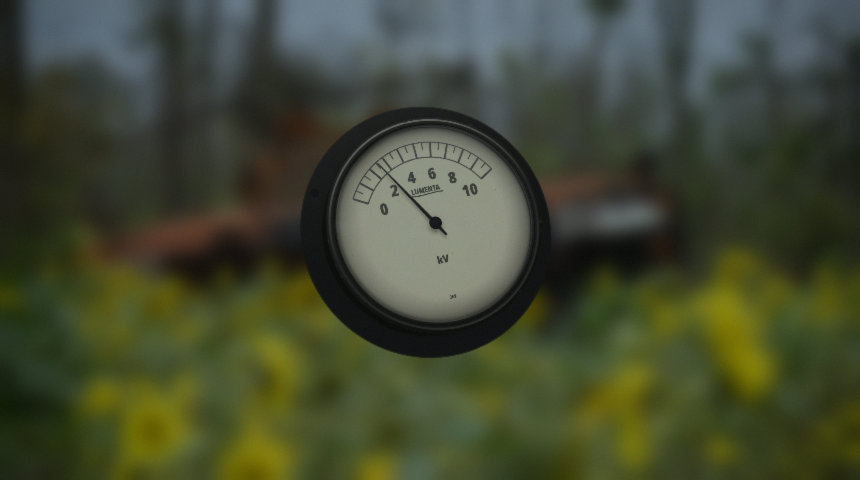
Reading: 2.5 kV
